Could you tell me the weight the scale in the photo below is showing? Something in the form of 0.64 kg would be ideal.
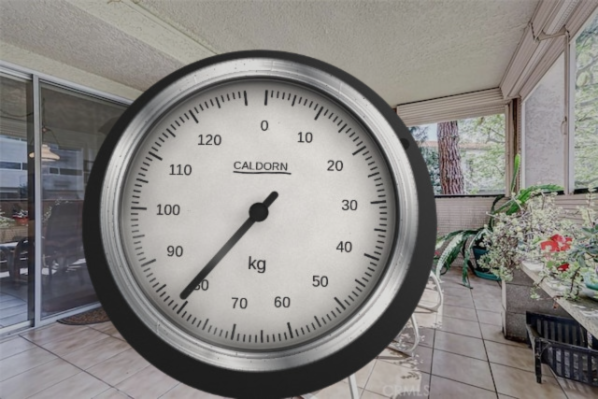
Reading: 81 kg
